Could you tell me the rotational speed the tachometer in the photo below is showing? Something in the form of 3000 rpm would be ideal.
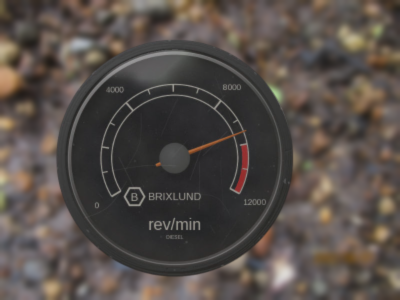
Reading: 9500 rpm
